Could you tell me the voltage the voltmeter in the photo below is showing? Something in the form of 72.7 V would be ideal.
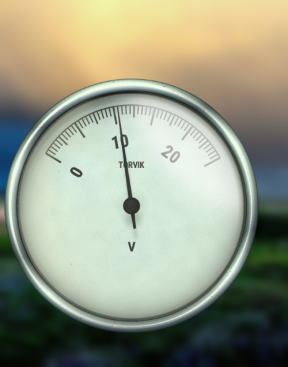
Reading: 10.5 V
